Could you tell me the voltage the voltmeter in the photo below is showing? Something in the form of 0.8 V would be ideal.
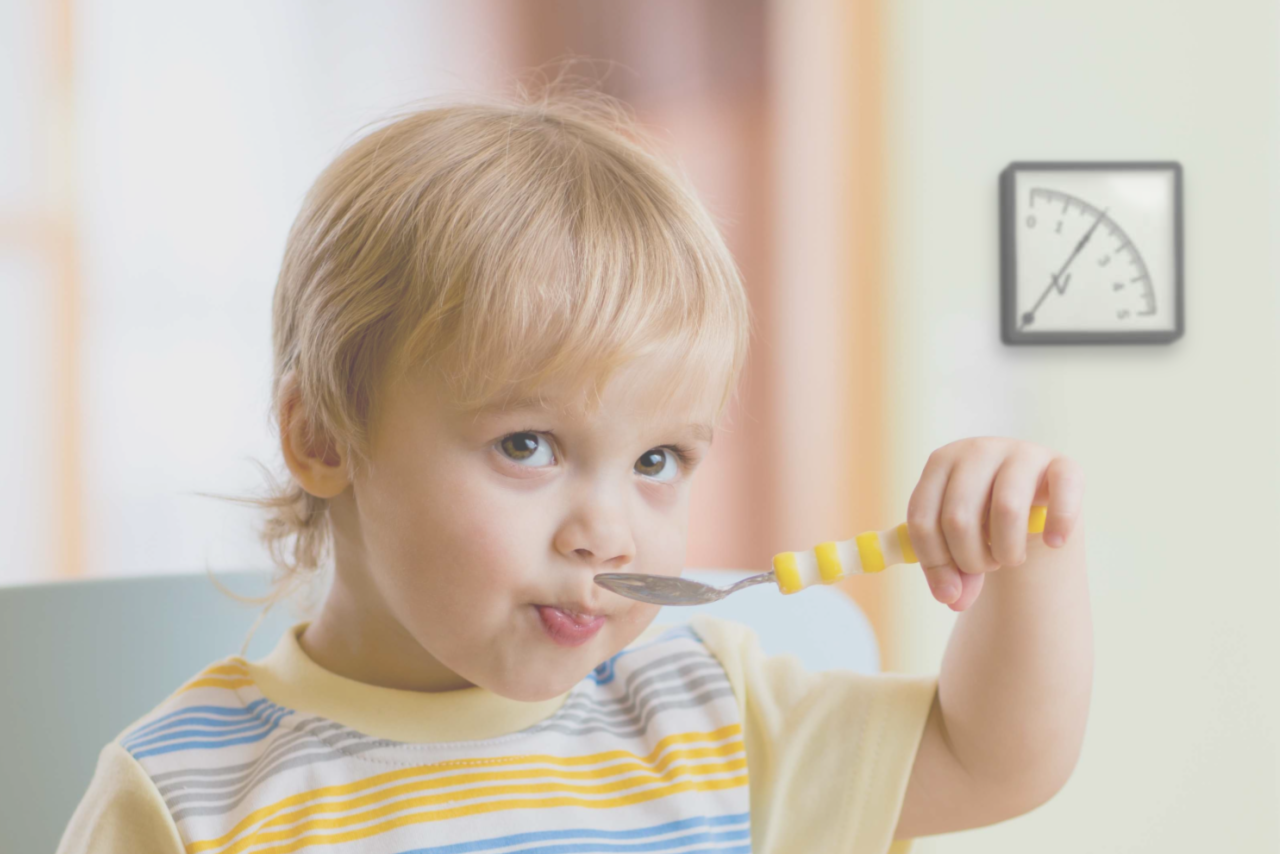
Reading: 2 V
